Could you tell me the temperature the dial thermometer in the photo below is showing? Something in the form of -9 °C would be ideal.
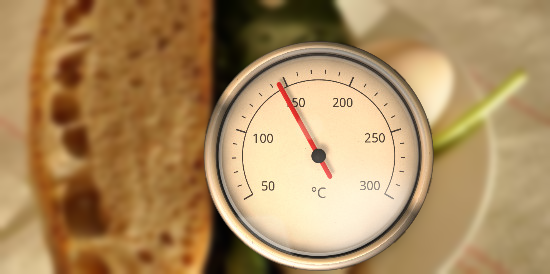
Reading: 145 °C
